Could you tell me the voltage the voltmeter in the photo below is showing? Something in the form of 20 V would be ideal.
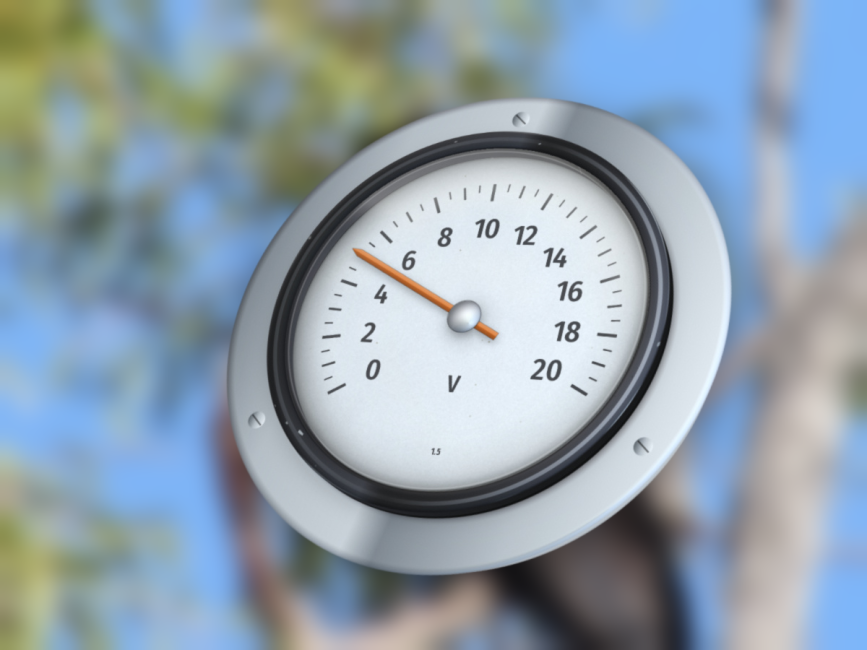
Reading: 5 V
